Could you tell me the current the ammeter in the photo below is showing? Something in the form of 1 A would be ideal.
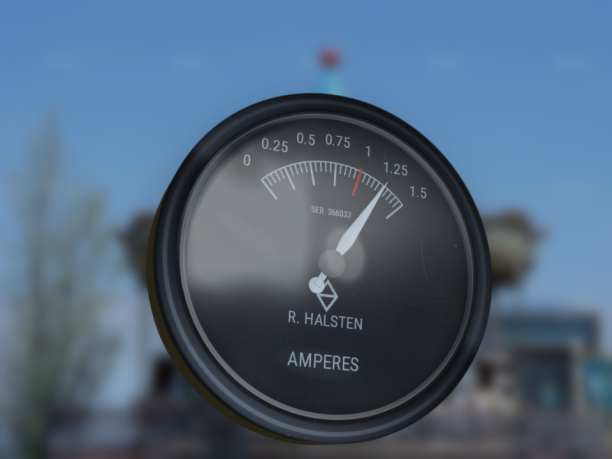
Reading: 1.25 A
